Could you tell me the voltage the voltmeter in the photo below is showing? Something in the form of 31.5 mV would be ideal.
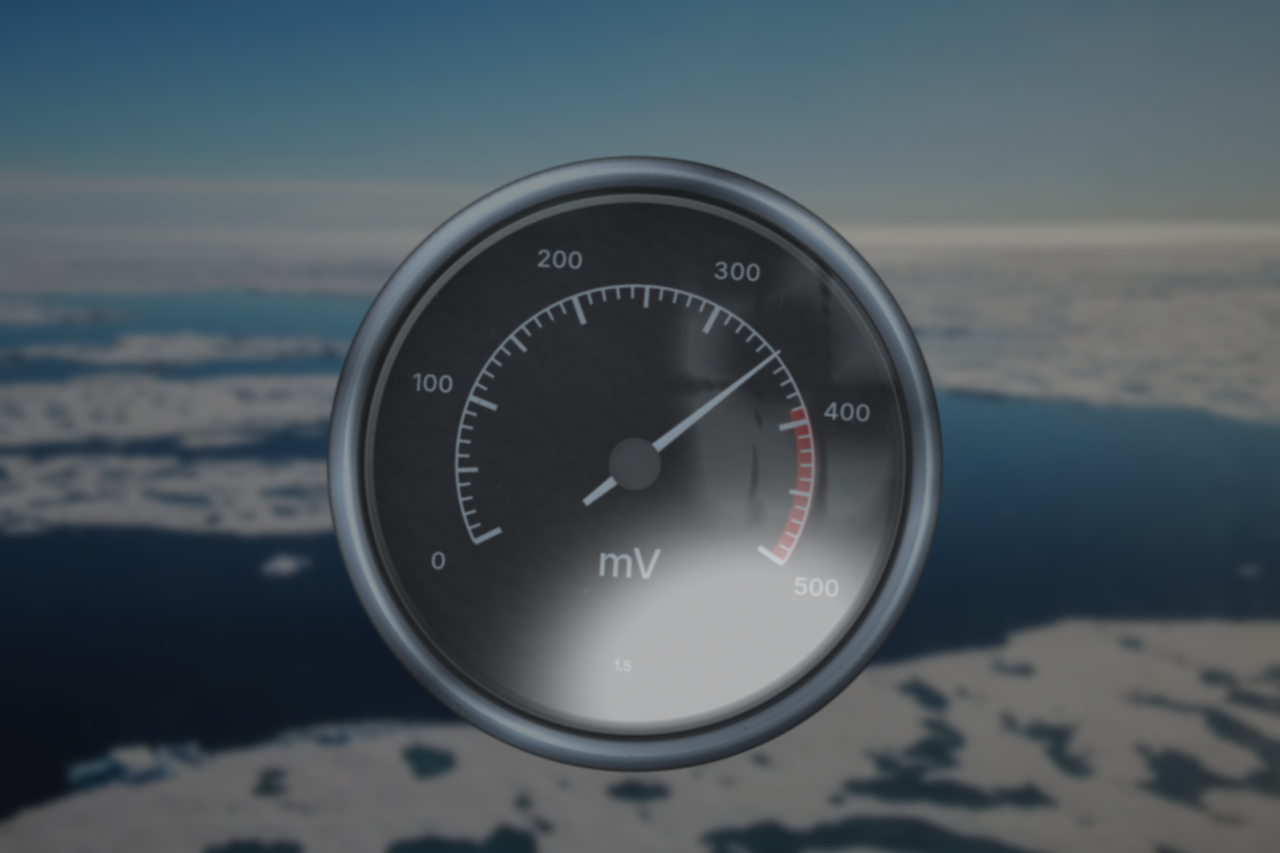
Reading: 350 mV
